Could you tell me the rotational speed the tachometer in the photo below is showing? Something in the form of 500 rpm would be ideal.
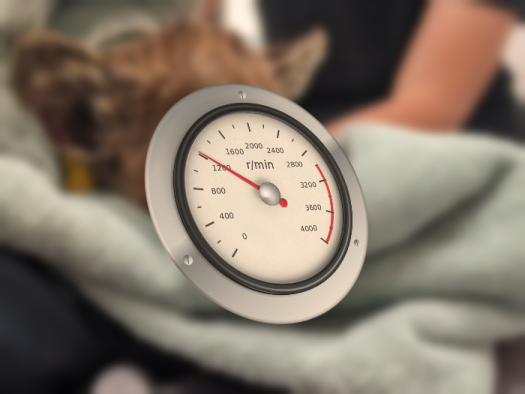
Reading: 1200 rpm
